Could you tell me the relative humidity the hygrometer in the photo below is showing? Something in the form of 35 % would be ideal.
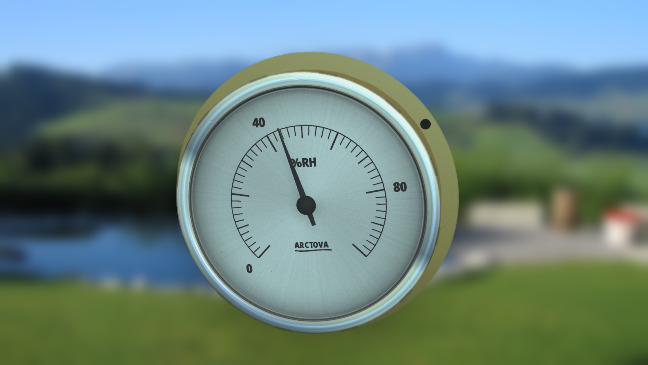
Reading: 44 %
